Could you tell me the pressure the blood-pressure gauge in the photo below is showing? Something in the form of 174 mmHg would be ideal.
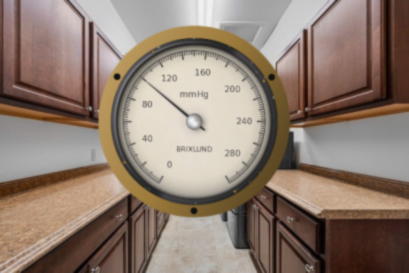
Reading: 100 mmHg
